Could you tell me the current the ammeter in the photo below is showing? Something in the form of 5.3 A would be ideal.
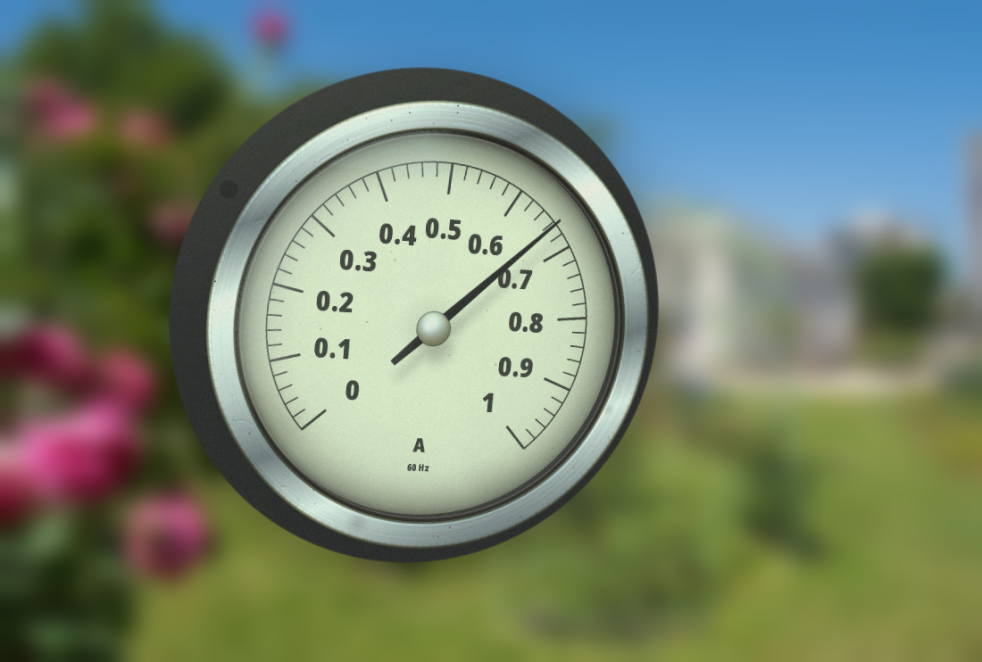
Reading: 0.66 A
